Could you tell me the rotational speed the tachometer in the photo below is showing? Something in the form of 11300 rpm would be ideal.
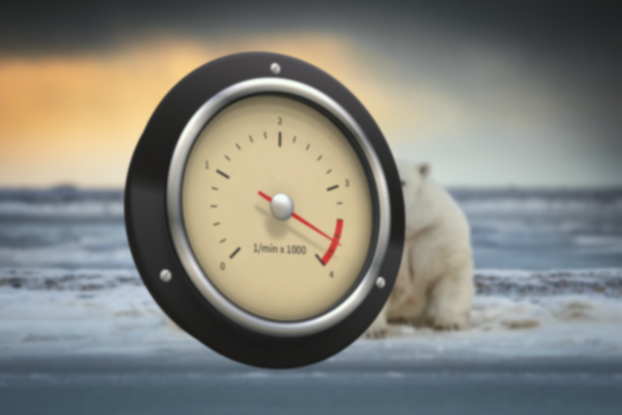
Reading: 3700 rpm
